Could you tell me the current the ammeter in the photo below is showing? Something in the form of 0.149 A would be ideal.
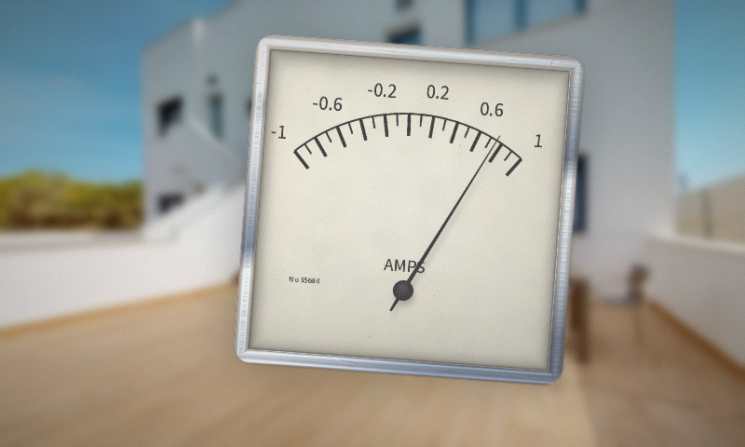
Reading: 0.75 A
